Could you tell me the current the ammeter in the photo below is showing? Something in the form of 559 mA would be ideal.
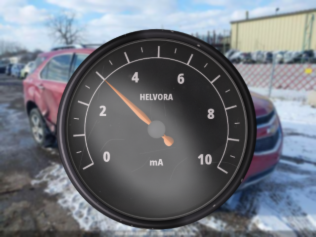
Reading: 3 mA
